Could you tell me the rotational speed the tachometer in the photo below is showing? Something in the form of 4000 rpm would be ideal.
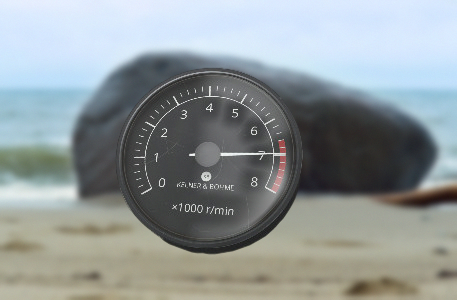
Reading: 7000 rpm
